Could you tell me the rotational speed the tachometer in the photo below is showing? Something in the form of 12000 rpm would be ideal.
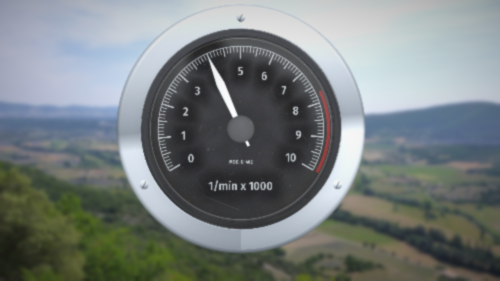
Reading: 4000 rpm
